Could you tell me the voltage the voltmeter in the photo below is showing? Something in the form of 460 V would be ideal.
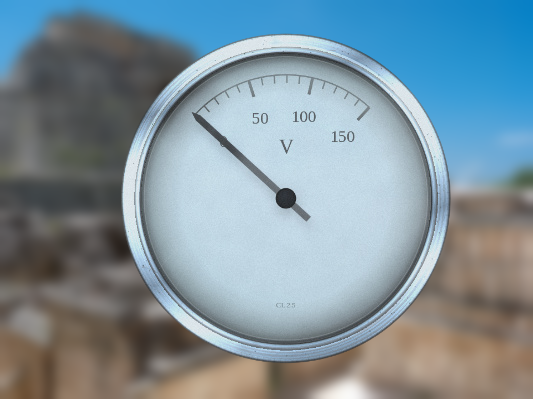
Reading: 0 V
